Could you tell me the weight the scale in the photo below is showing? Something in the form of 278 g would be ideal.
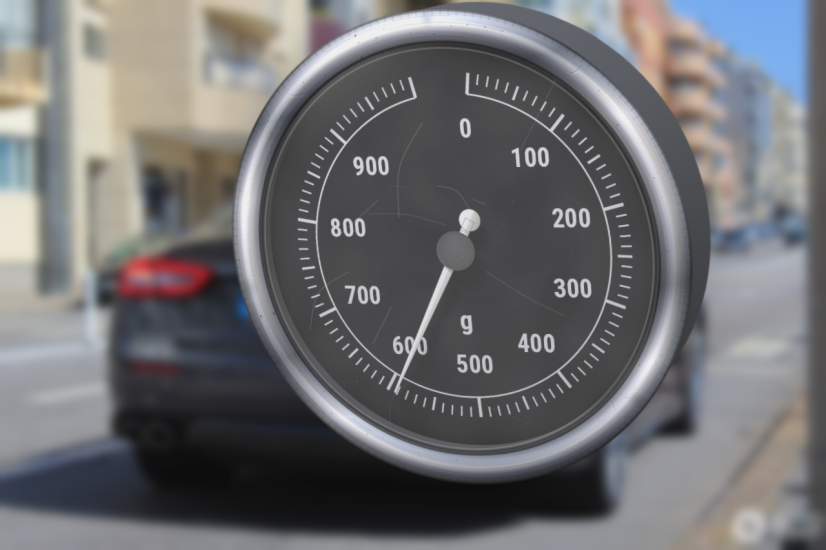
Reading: 590 g
